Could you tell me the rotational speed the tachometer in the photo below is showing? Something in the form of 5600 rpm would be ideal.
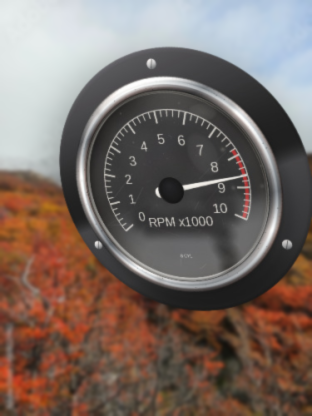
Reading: 8600 rpm
